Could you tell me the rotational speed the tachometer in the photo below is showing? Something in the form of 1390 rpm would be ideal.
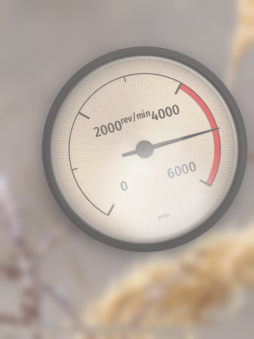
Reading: 5000 rpm
